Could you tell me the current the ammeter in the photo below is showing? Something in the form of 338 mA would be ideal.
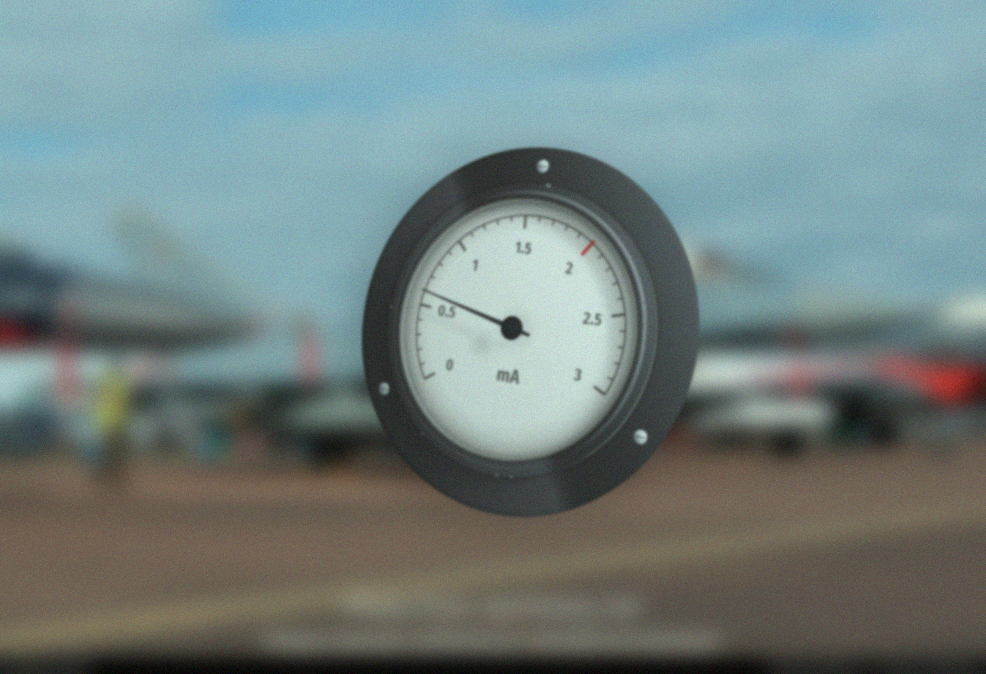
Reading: 0.6 mA
